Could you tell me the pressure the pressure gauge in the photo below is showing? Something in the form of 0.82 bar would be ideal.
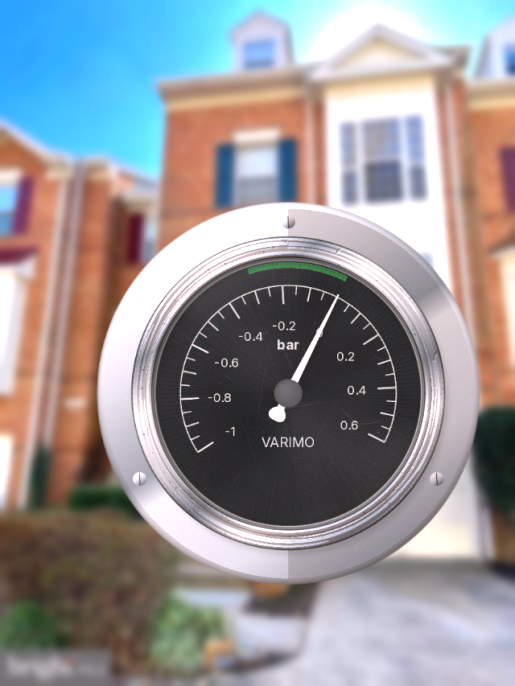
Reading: 0 bar
